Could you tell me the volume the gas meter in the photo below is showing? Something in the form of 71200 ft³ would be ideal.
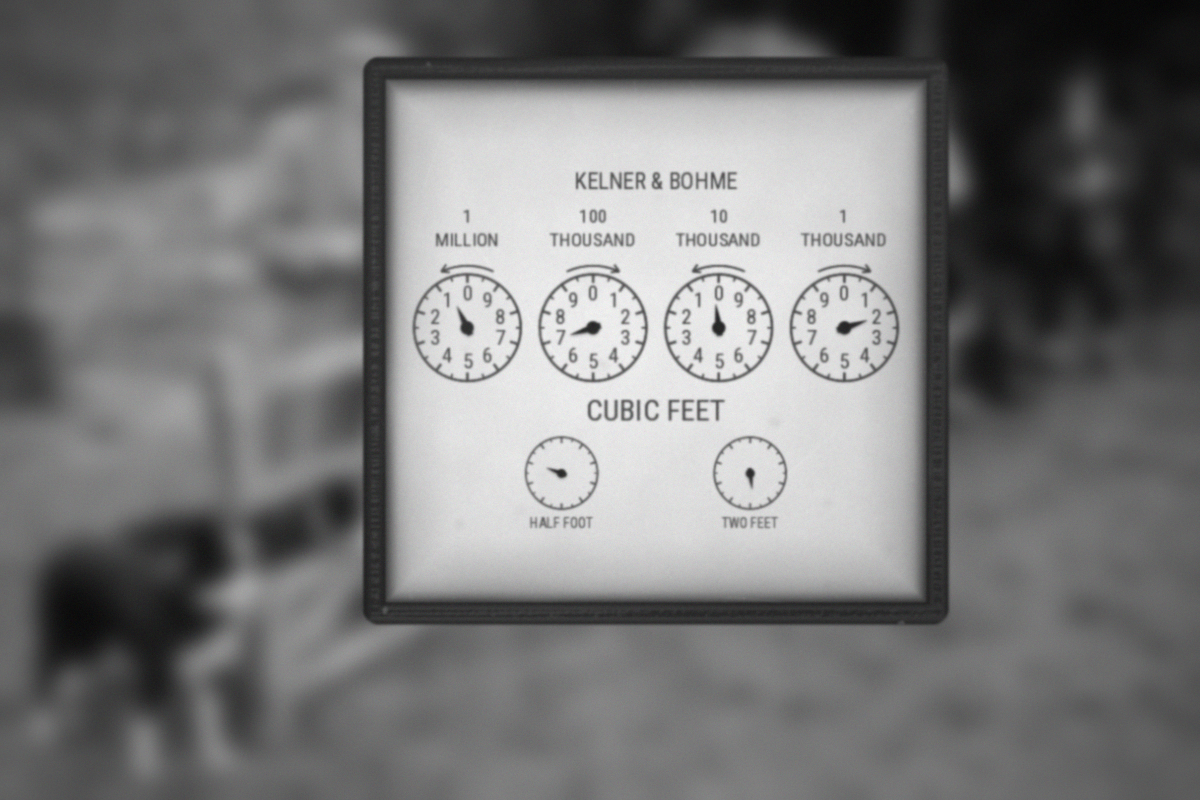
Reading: 70200 ft³
